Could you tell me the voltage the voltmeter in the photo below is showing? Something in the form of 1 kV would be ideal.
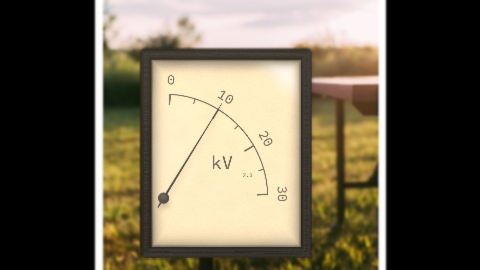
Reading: 10 kV
